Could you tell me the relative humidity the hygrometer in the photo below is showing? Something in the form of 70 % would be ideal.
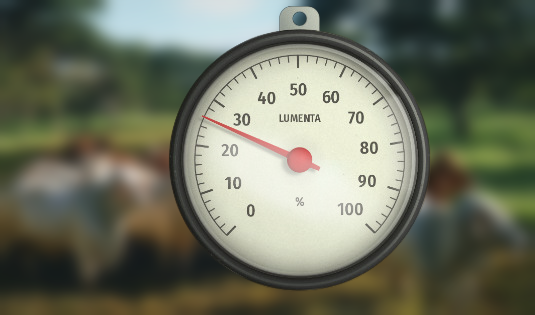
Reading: 26 %
